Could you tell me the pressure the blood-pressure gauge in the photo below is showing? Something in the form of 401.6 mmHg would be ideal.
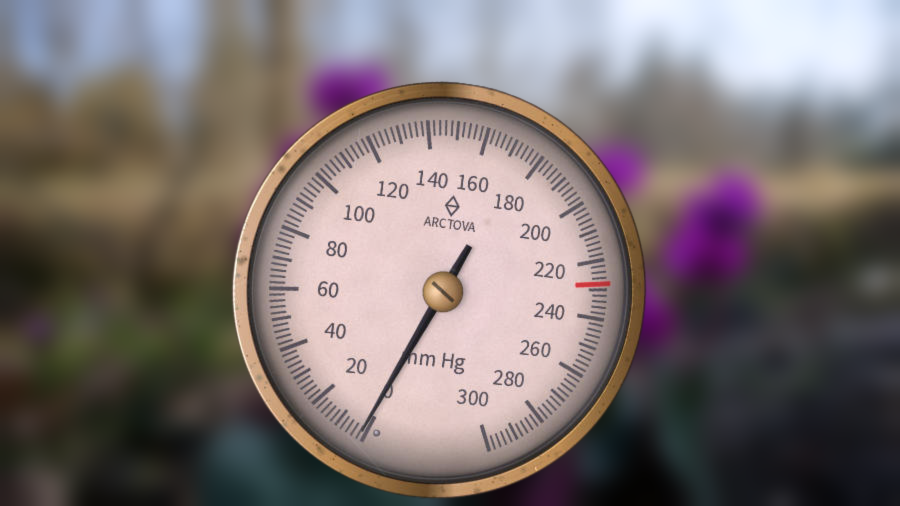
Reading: 2 mmHg
